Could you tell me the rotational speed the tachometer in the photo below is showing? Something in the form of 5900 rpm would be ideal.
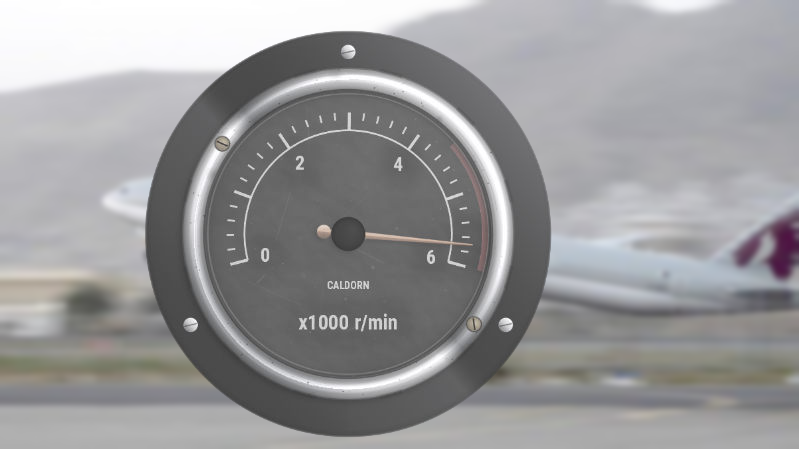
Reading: 5700 rpm
